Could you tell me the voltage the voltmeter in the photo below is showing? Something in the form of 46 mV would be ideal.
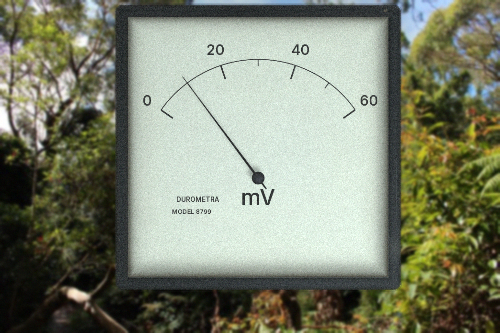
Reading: 10 mV
